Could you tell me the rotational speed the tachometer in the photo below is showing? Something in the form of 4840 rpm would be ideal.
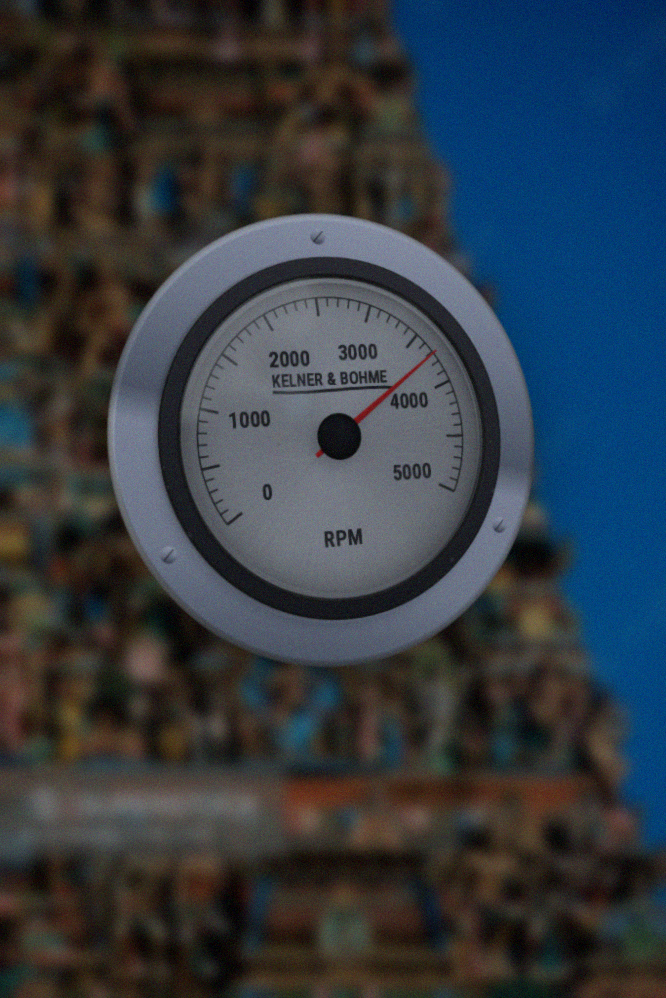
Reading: 3700 rpm
